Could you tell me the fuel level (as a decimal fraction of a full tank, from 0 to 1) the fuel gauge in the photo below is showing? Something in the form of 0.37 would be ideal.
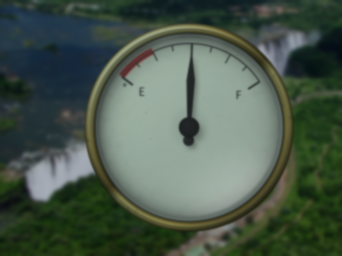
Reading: 0.5
